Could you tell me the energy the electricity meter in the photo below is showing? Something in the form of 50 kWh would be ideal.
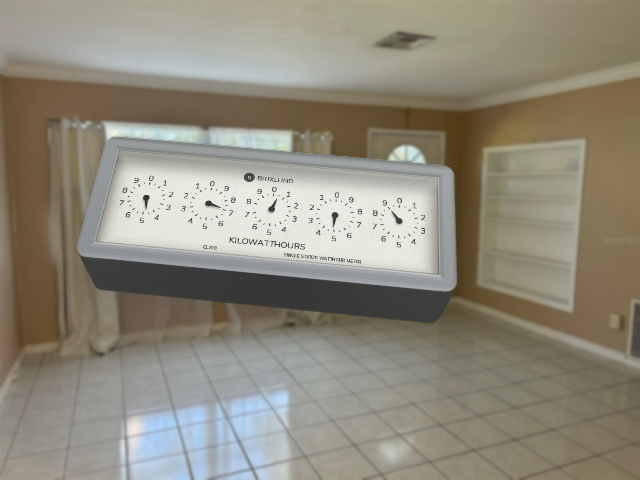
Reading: 47049 kWh
